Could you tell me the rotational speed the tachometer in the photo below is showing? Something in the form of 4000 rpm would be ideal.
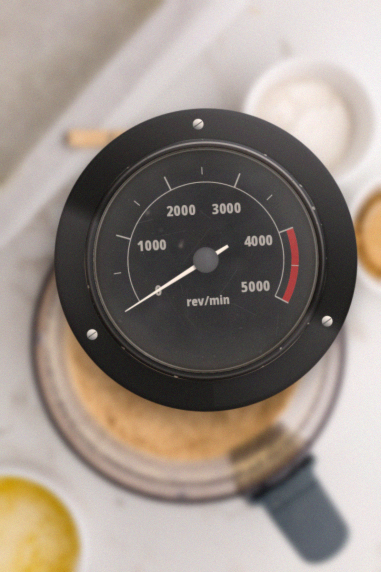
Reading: 0 rpm
